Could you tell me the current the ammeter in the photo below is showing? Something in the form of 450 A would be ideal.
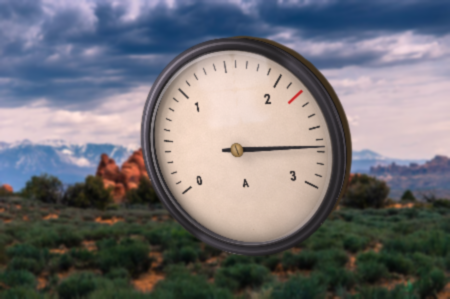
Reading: 2.65 A
